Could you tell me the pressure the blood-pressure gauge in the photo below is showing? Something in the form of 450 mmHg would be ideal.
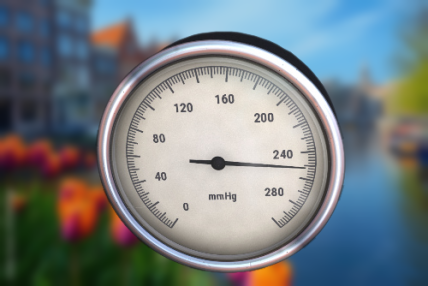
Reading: 250 mmHg
